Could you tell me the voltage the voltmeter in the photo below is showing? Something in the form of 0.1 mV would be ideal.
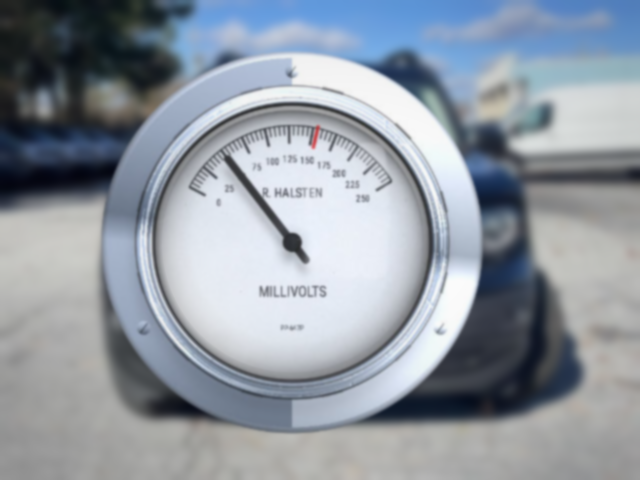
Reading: 50 mV
